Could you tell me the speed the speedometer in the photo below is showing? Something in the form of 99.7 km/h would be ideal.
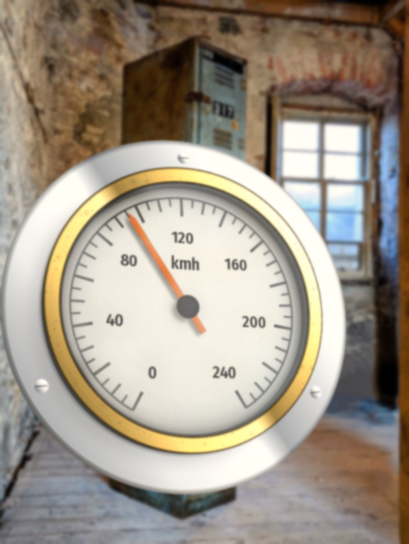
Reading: 95 km/h
